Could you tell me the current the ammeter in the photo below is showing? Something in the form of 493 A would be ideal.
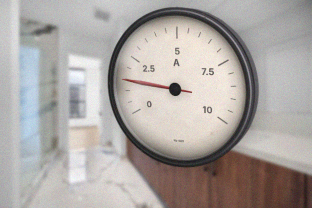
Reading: 1.5 A
